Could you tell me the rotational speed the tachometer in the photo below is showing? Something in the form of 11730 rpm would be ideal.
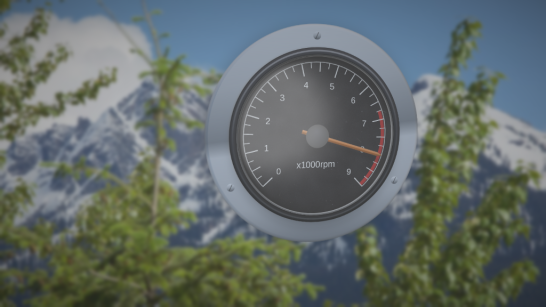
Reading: 8000 rpm
